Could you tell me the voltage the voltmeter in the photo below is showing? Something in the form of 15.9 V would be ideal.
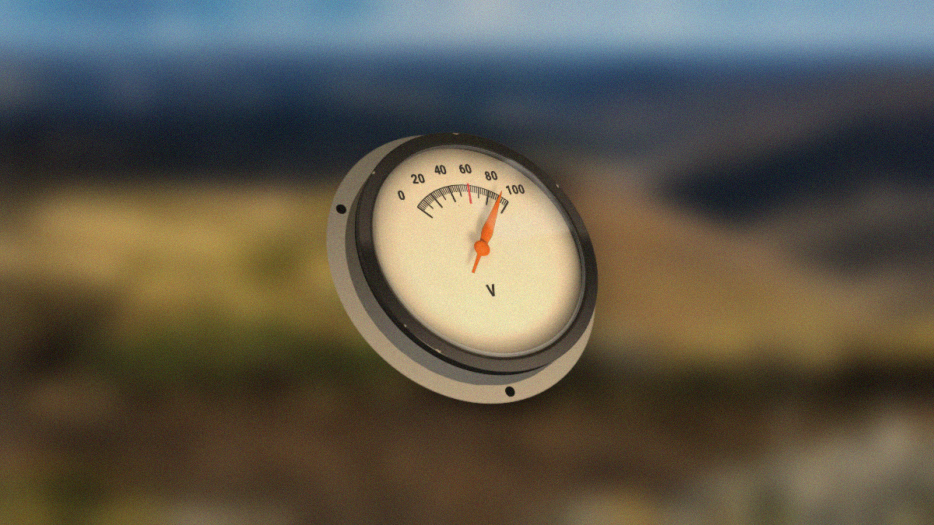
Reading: 90 V
